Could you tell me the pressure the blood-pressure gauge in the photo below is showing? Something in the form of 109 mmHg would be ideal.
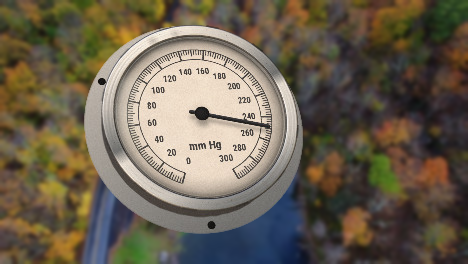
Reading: 250 mmHg
